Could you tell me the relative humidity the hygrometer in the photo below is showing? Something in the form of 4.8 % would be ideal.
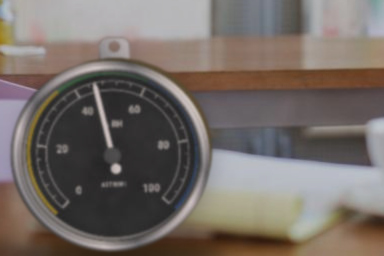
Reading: 46 %
